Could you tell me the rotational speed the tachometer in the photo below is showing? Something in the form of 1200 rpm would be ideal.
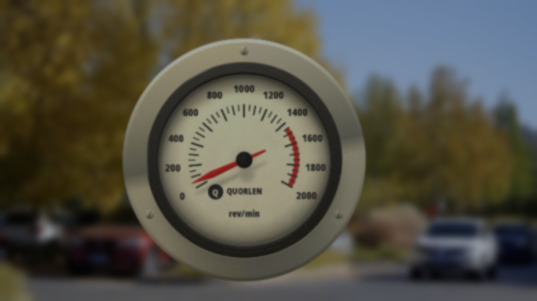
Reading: 50 rpm
